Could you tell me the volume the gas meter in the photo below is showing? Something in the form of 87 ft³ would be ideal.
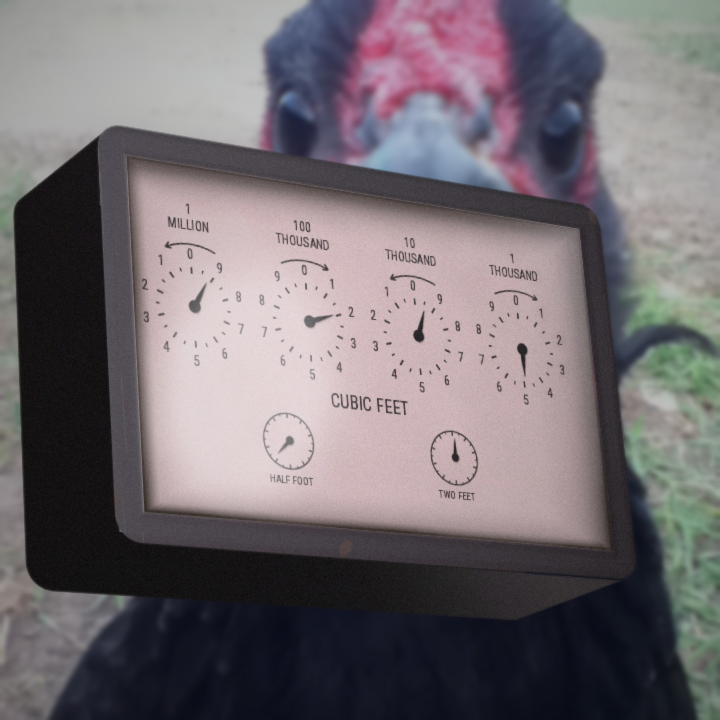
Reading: 919500 ft³
